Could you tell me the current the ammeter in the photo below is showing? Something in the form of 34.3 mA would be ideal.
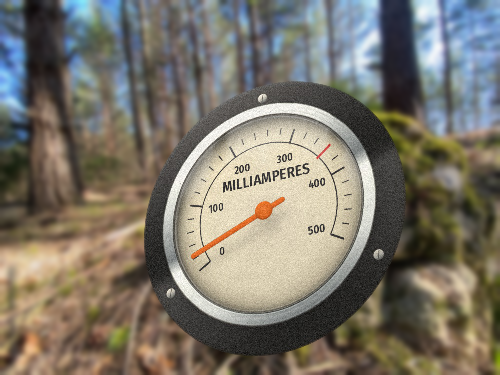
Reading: 20 mA
